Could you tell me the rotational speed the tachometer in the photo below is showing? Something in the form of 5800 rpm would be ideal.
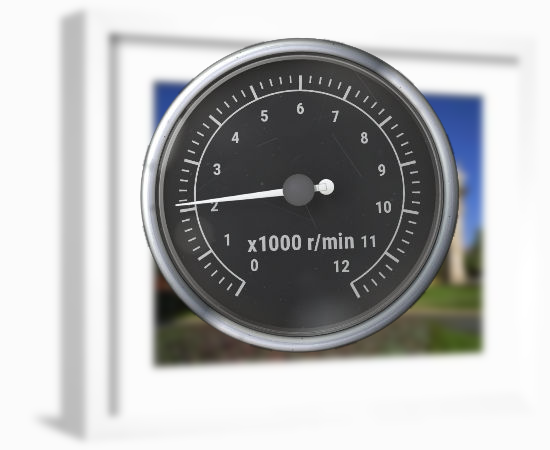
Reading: 2100 rpm
